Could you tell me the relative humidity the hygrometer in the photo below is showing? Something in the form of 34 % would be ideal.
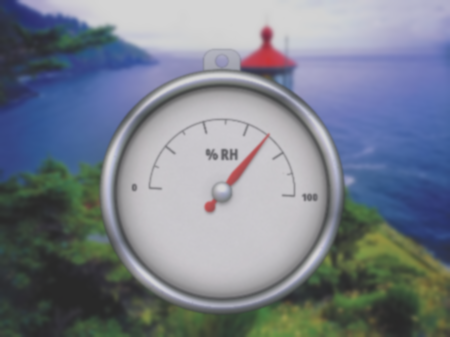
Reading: 70 %
